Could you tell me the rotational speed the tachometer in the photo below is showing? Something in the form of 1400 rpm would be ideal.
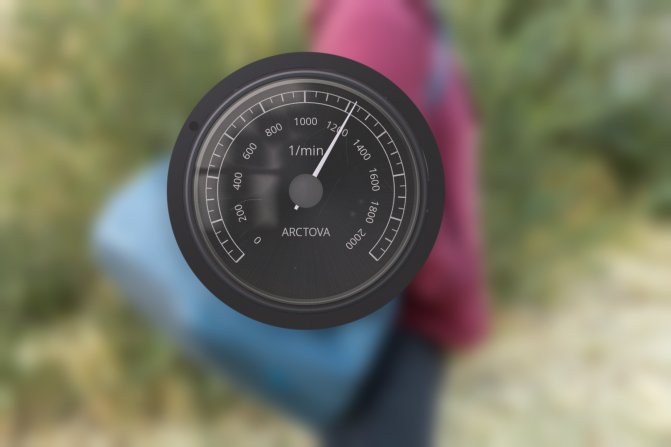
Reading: 1225 rpm
